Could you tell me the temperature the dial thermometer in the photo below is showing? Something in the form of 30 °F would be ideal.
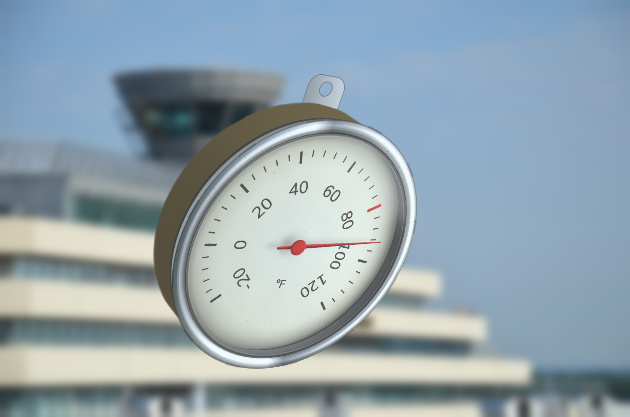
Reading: 92 °F
